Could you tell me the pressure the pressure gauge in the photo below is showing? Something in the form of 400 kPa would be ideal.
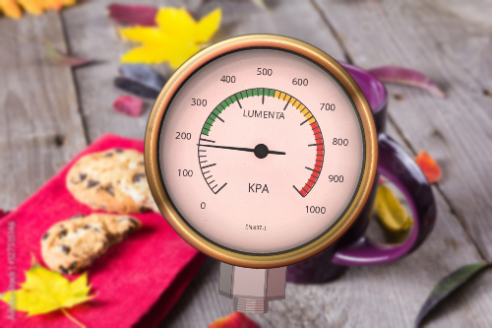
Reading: 180 kPa
